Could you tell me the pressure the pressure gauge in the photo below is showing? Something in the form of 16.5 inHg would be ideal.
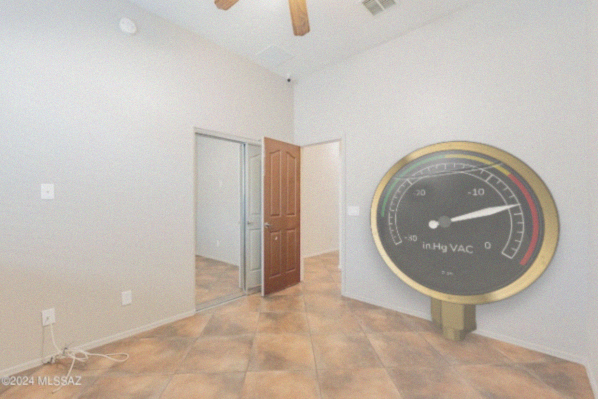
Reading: -6 inHg
